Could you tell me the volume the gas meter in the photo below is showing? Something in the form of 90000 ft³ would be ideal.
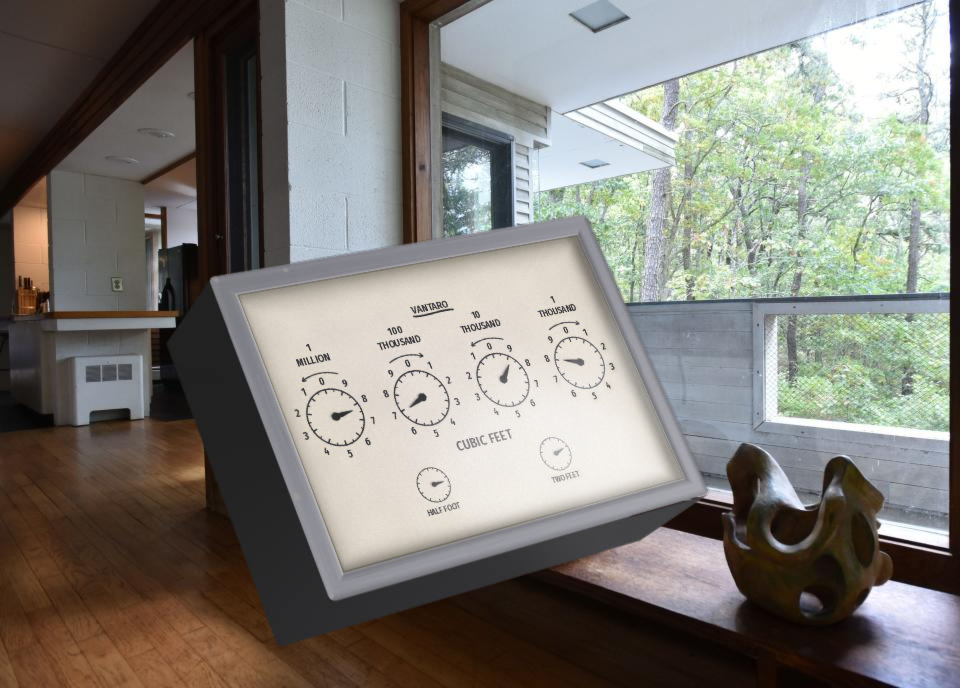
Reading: 768800 ft³
